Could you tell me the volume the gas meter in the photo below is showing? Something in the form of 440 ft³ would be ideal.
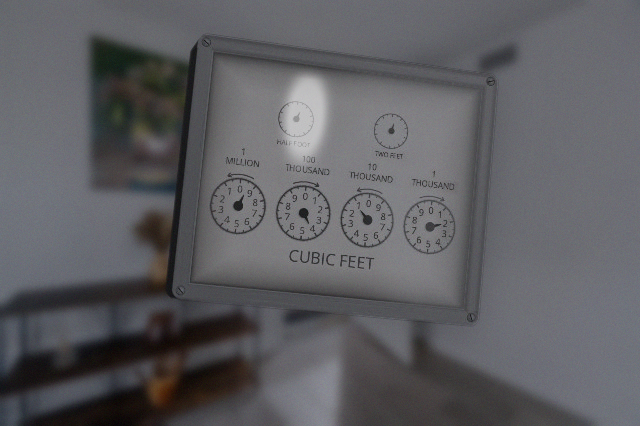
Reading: 941200 ft³
